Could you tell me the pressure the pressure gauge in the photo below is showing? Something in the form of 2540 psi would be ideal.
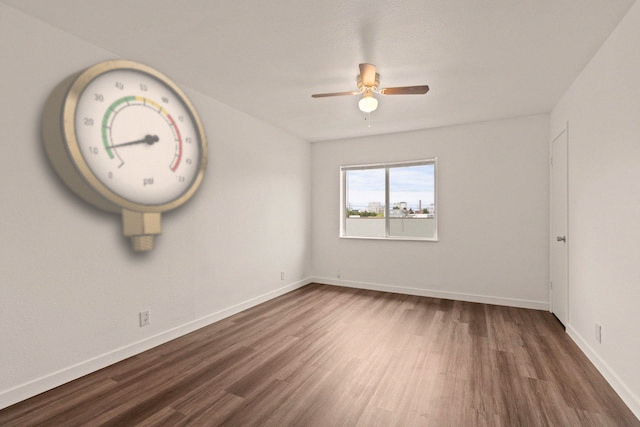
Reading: 10 psi
